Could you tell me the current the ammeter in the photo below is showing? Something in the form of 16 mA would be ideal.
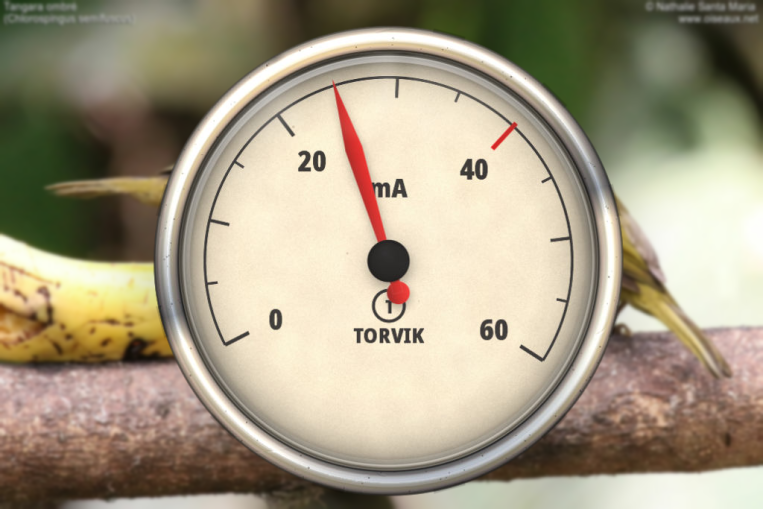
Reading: 25 mA
